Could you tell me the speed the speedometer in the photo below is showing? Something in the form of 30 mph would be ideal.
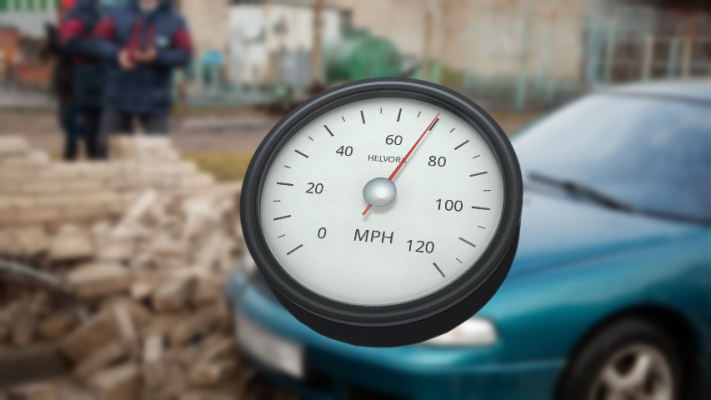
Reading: 70 mph
